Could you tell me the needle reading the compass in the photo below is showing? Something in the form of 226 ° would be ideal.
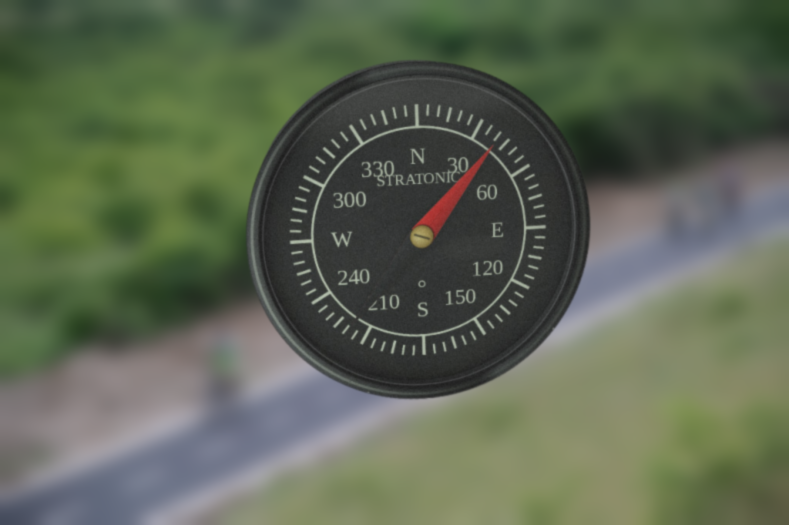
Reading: 40 °
